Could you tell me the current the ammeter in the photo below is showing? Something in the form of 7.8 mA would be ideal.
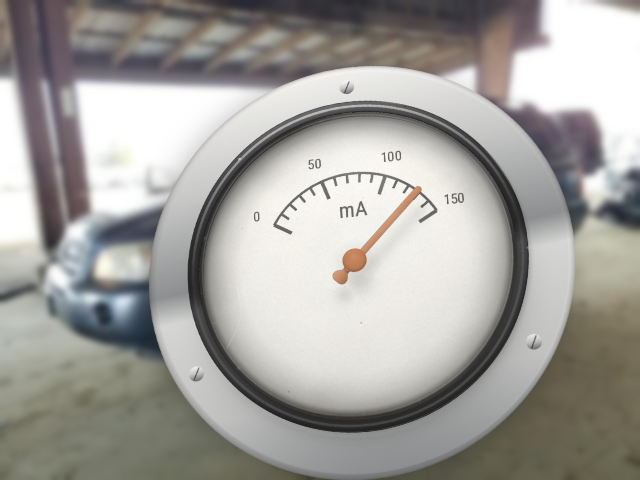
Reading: 130 mA
